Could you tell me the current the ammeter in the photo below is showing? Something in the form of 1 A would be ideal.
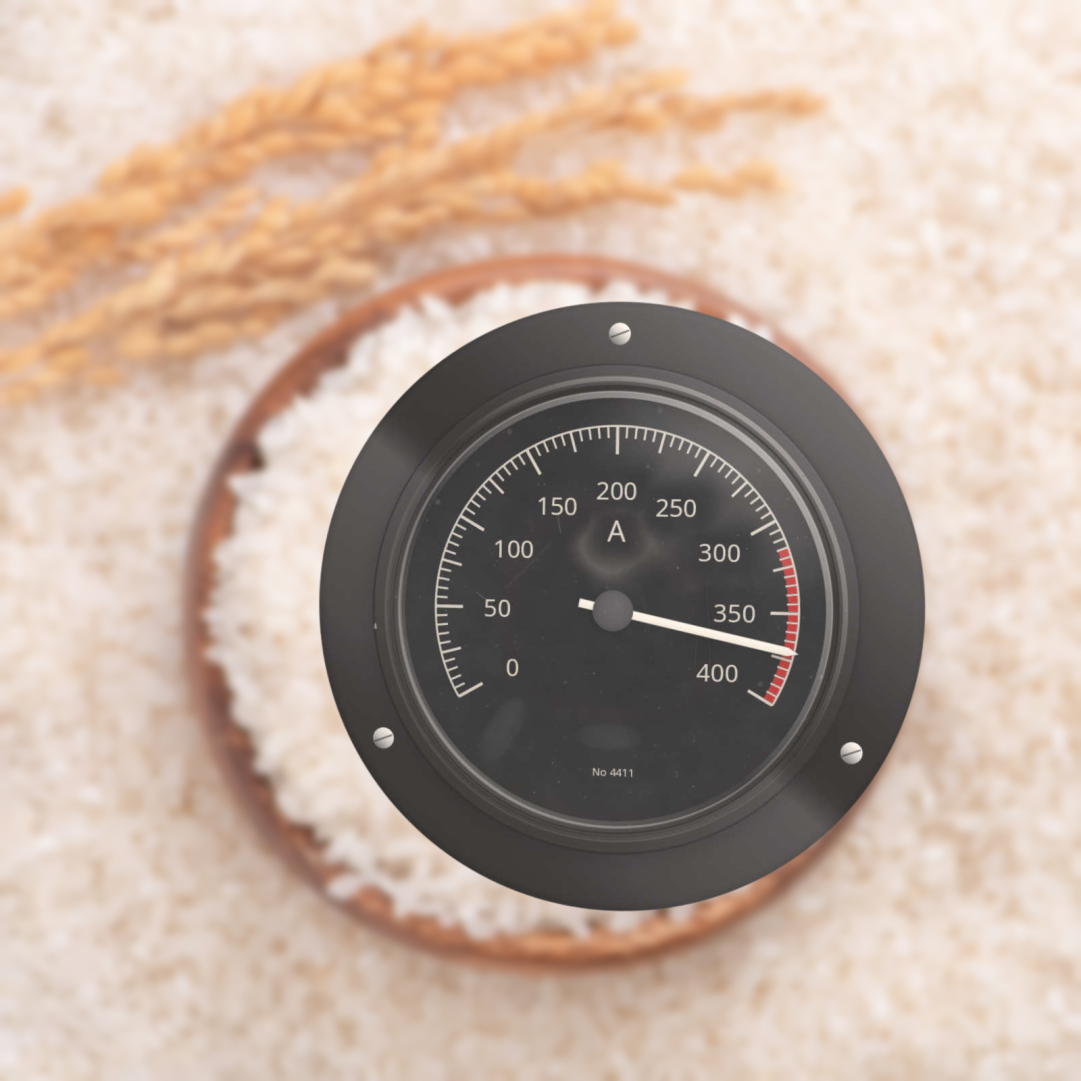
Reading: 370 A
